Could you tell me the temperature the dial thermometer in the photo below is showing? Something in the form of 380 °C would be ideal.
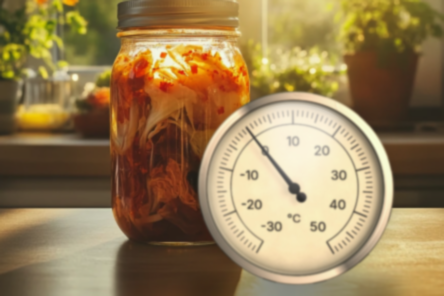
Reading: 0 °C
